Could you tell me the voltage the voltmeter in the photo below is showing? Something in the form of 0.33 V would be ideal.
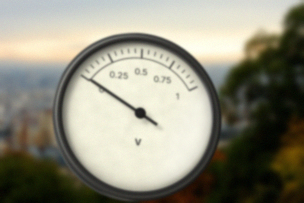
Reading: 0 V
